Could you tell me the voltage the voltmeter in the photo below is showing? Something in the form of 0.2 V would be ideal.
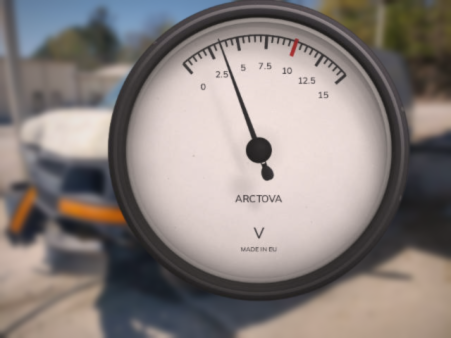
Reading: 3.5 V
